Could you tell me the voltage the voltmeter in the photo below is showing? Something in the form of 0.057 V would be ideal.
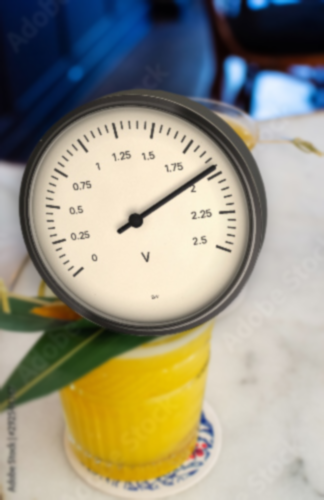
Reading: 1.95 V
